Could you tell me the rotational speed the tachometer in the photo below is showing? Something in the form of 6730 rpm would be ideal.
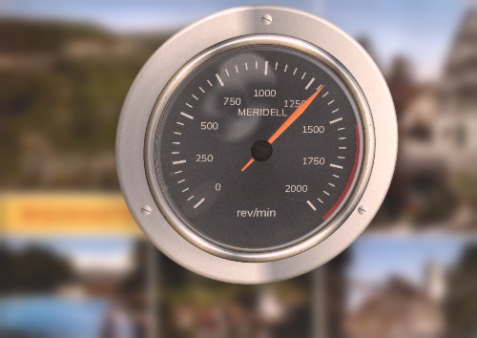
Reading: 1300 rpm
